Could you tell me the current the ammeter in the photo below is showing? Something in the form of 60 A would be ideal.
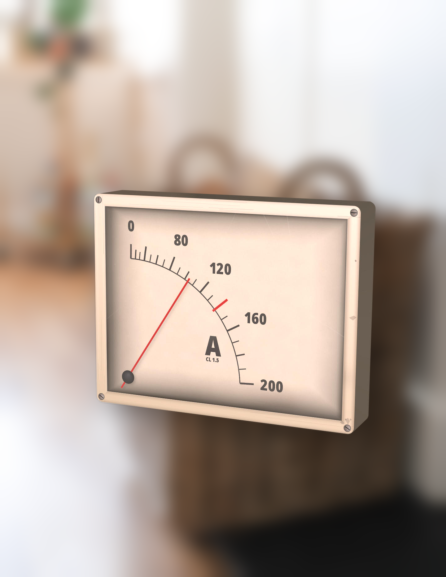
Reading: 105 A
